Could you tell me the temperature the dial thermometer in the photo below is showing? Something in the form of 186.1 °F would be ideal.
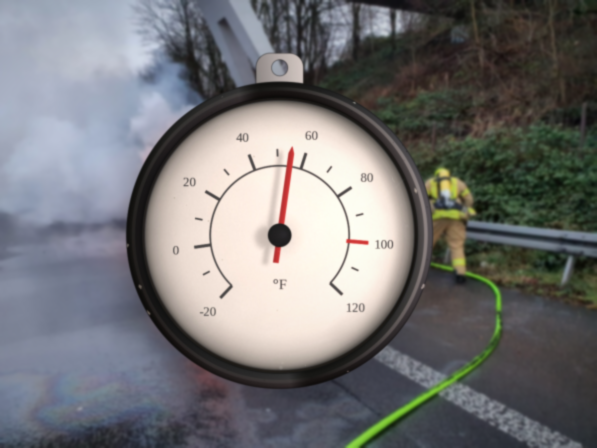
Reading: 55 °F
